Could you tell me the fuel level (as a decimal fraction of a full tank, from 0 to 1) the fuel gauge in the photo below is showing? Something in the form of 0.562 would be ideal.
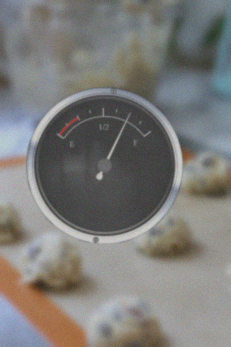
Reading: 0.75
